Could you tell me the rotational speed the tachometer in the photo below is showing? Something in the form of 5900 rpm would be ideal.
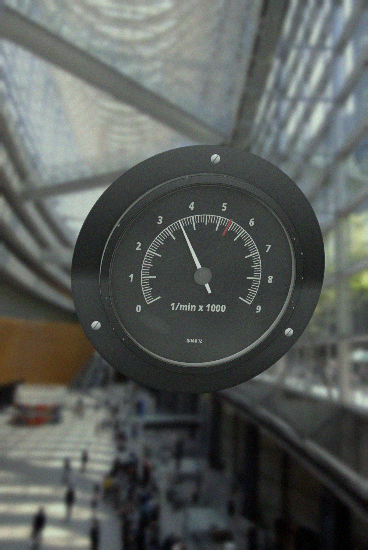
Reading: 3500 rpm
